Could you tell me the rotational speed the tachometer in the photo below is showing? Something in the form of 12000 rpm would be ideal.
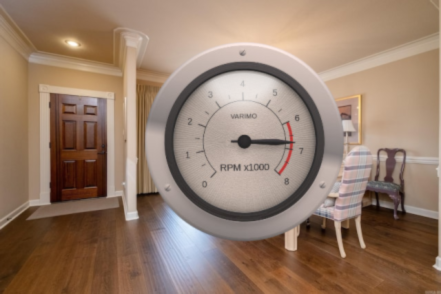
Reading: 6750 rpm
